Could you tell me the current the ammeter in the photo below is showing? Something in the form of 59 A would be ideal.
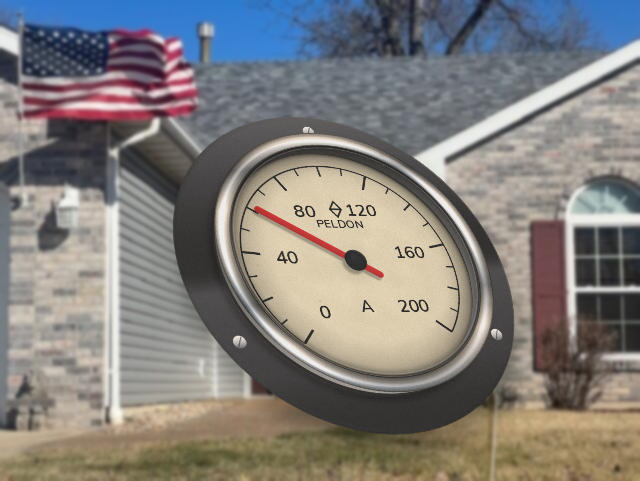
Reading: 60 A
